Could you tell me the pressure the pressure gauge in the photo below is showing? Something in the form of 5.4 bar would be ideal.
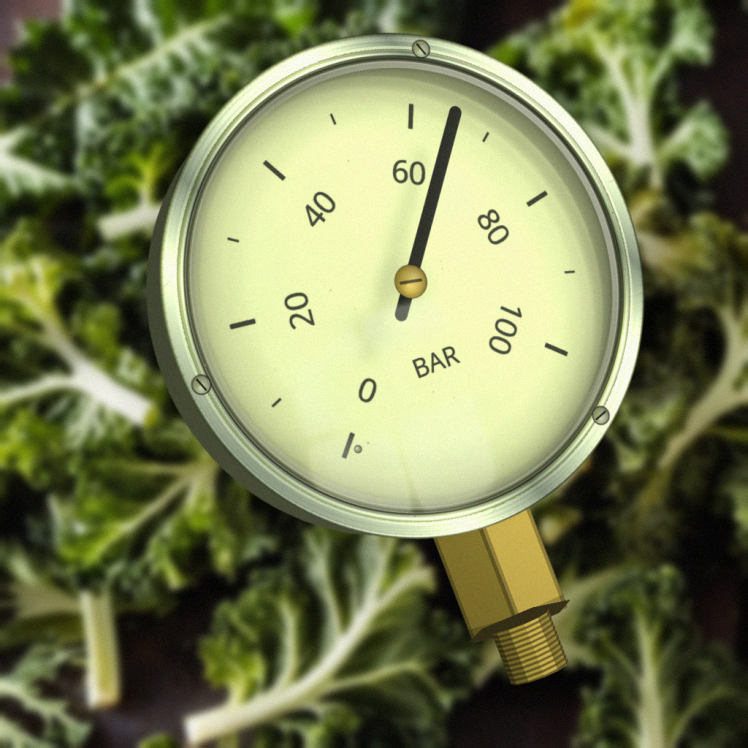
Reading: 65 bar
